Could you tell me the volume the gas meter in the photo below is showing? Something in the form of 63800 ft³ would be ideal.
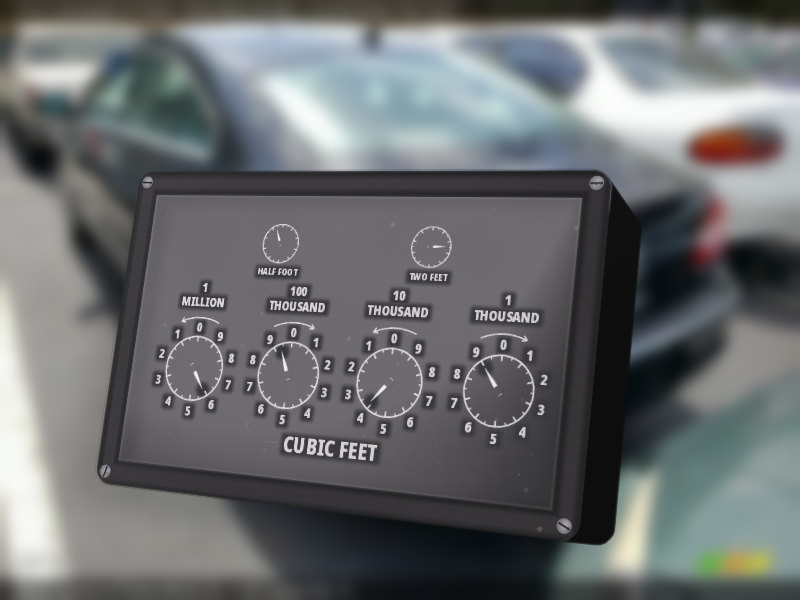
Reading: 593900 ft³
